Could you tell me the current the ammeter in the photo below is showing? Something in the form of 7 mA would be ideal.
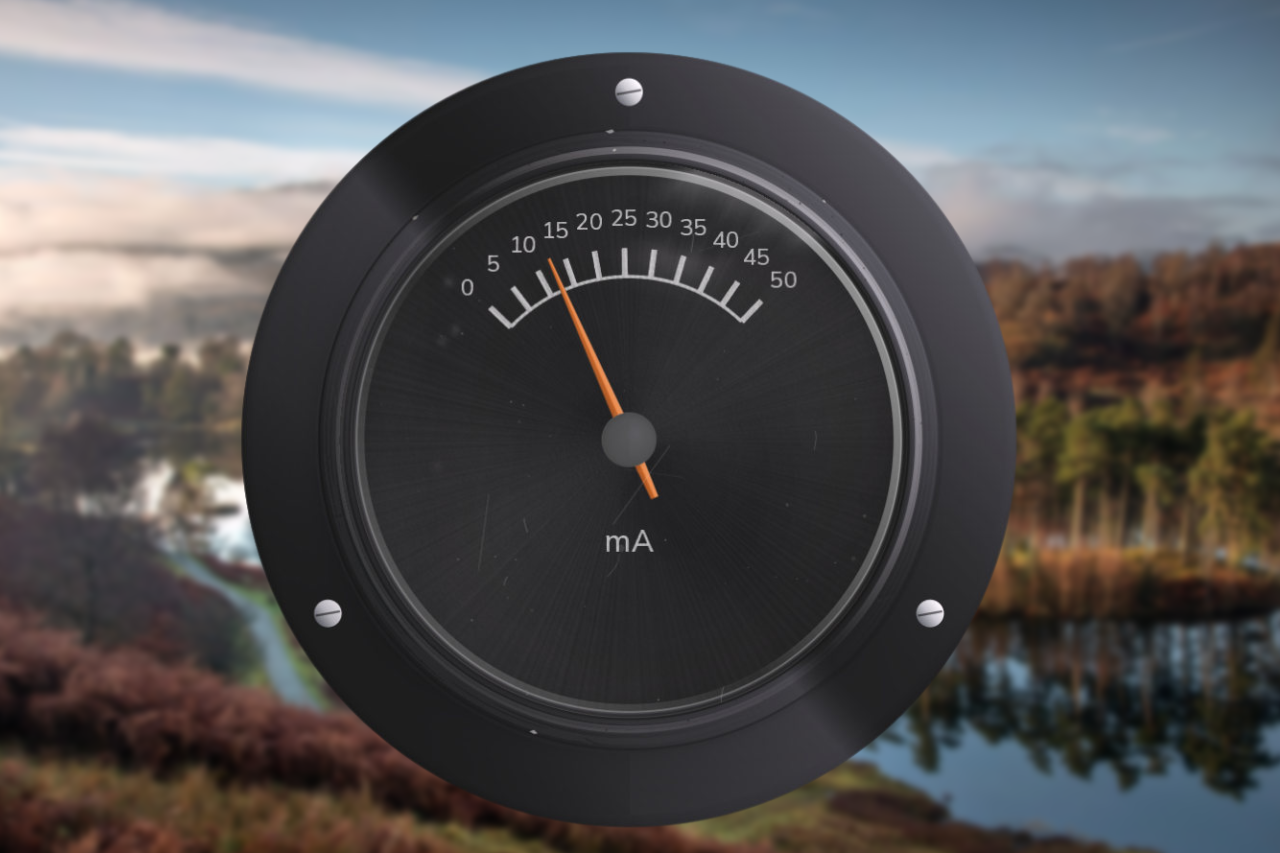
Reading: 12.5 mA
